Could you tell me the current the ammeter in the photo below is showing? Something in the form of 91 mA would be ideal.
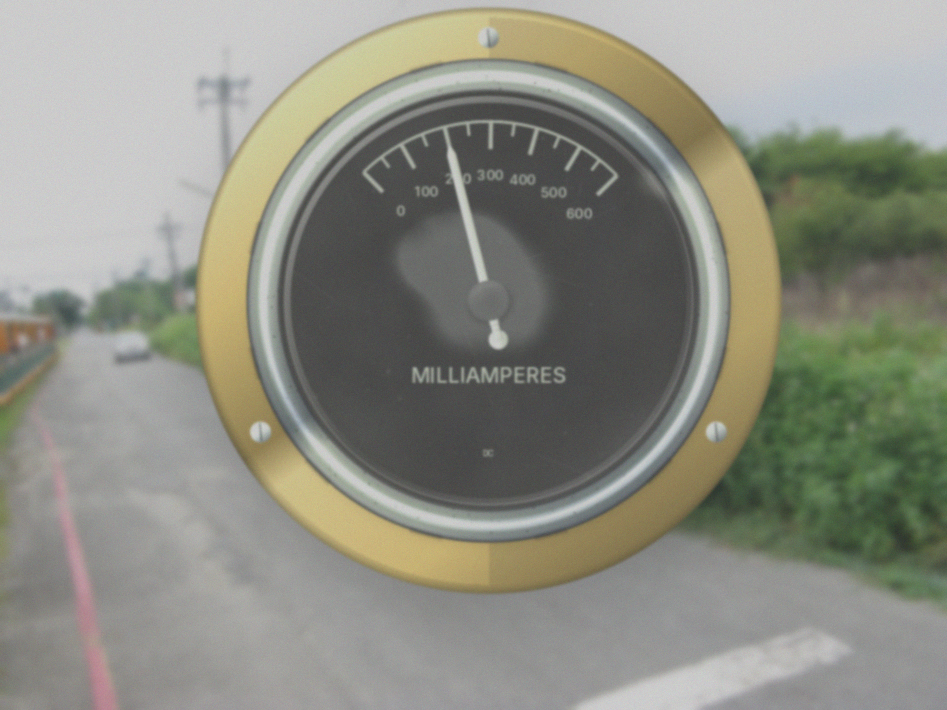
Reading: 200 mA
